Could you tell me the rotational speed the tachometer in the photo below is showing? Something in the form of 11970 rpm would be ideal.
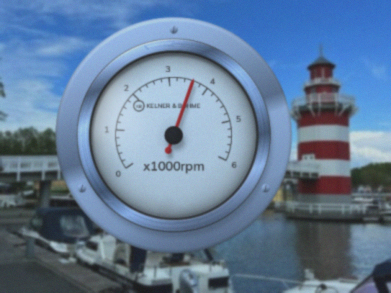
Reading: 3600 rpm
